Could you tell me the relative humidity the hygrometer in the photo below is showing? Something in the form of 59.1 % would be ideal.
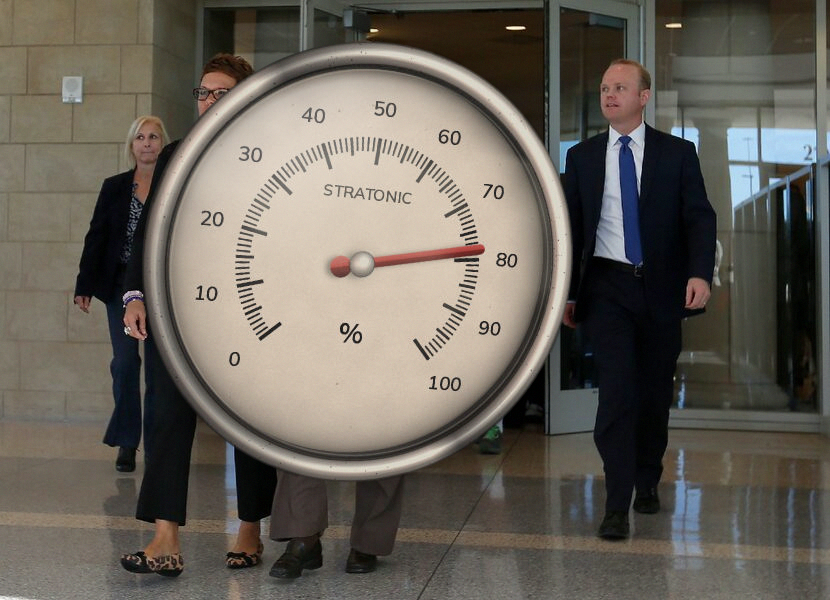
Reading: 78 %
